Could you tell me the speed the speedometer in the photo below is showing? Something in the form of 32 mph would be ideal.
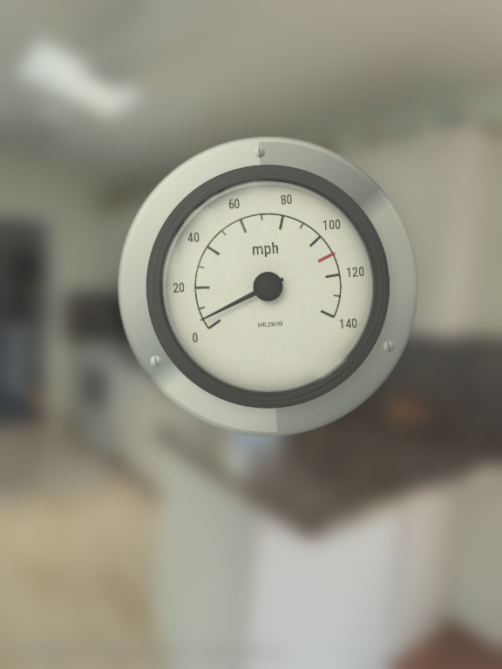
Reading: 5 mph
